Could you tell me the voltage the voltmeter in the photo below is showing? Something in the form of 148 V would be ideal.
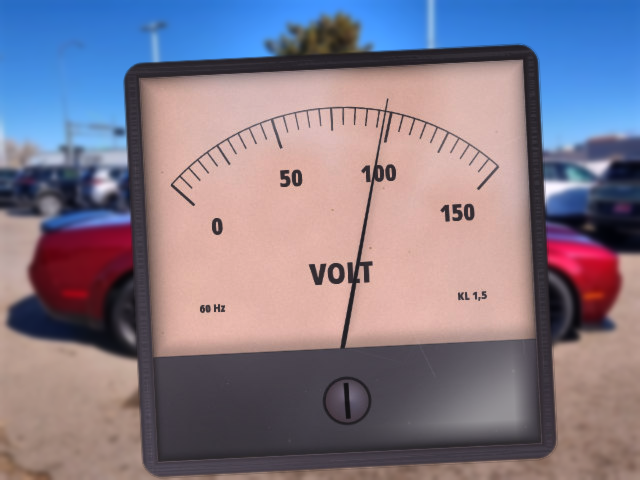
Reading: 97.5 V
